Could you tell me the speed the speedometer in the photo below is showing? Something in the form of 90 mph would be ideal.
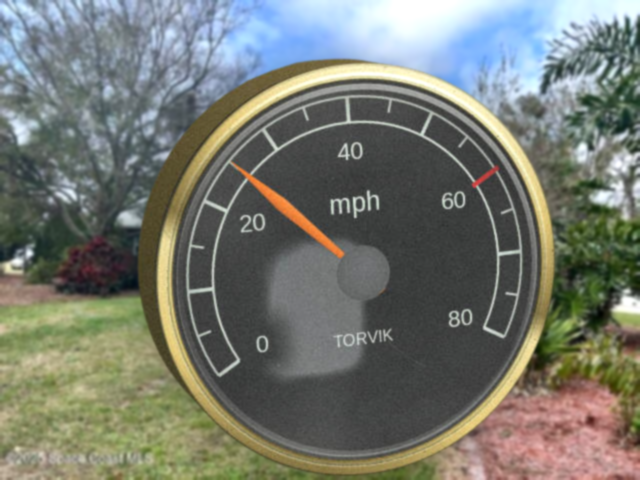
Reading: 25 mph
